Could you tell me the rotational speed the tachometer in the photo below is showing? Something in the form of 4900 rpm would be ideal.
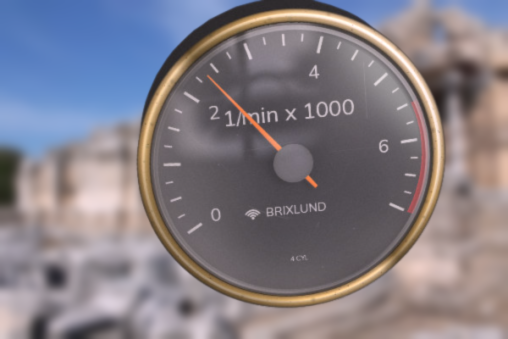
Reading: 2375 rpm
